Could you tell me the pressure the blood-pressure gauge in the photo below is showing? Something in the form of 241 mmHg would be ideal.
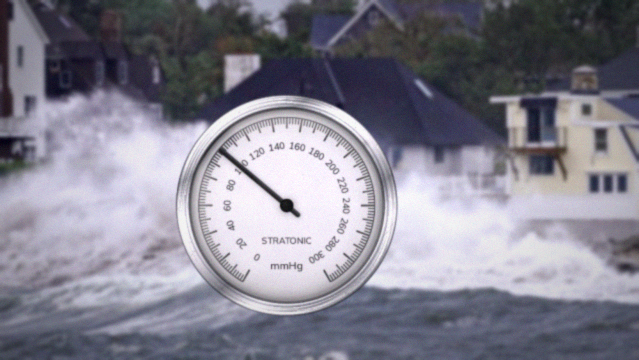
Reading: 100 mmHg
